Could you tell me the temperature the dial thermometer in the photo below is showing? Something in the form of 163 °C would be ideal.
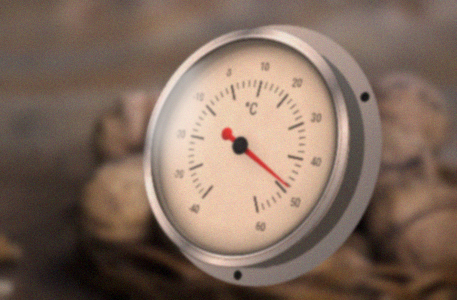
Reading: 48 °C
